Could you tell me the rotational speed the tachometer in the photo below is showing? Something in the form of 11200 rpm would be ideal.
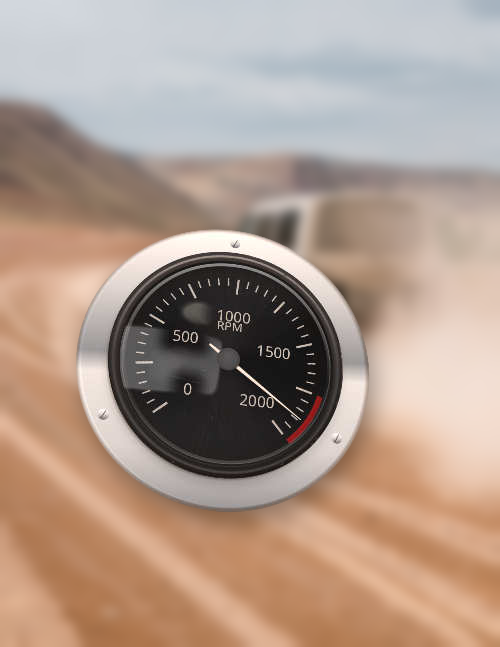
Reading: 1900 rpm
